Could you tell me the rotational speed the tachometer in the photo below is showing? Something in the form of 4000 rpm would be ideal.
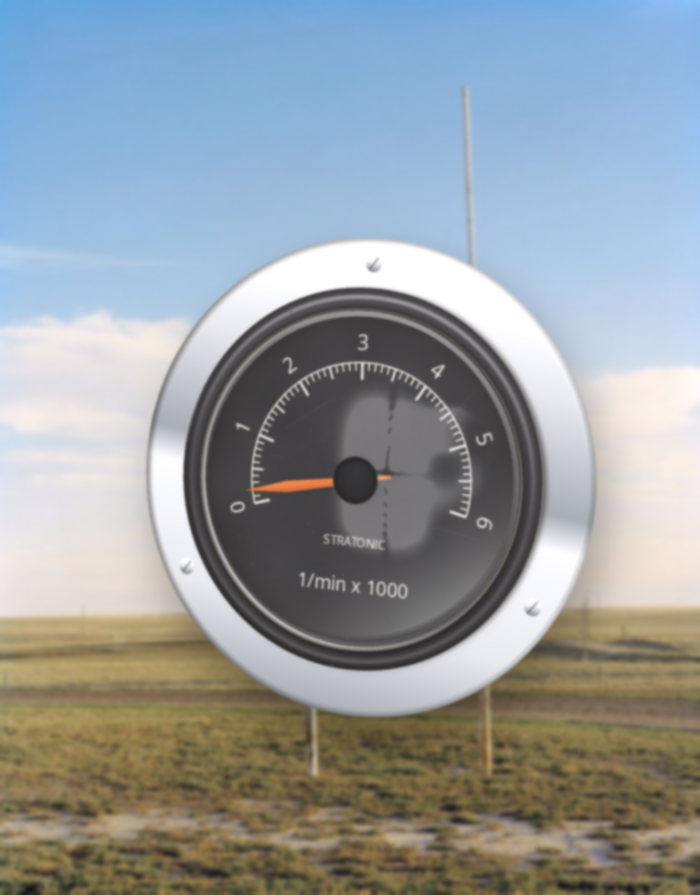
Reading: 200 rpm
